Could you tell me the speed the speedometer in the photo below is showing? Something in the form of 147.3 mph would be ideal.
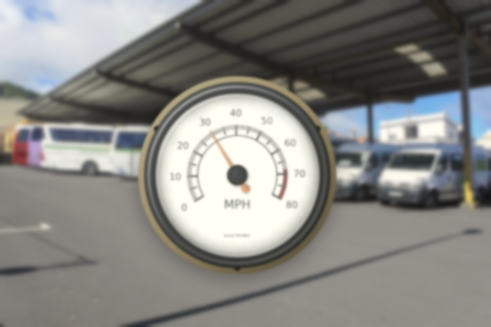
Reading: 30 mph
